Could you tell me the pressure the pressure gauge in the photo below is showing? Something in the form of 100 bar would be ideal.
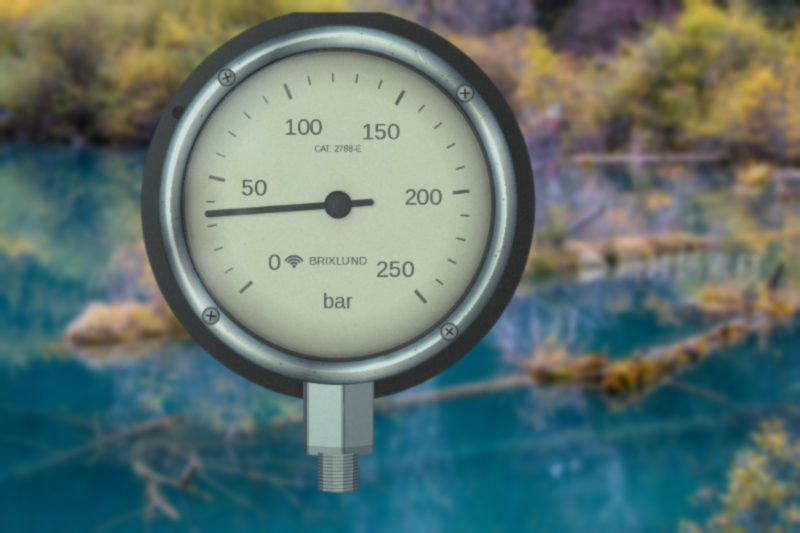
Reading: 35 bar
